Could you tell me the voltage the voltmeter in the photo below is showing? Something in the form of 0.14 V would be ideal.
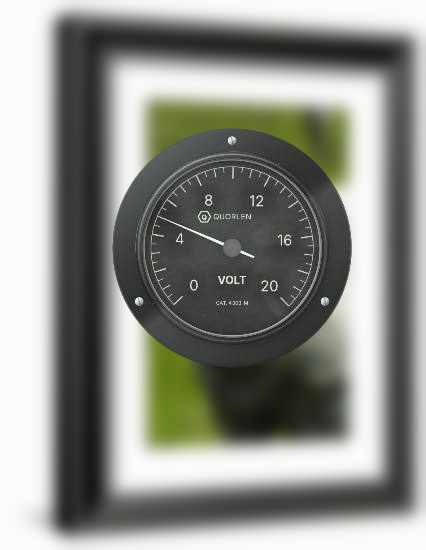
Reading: 5 V
